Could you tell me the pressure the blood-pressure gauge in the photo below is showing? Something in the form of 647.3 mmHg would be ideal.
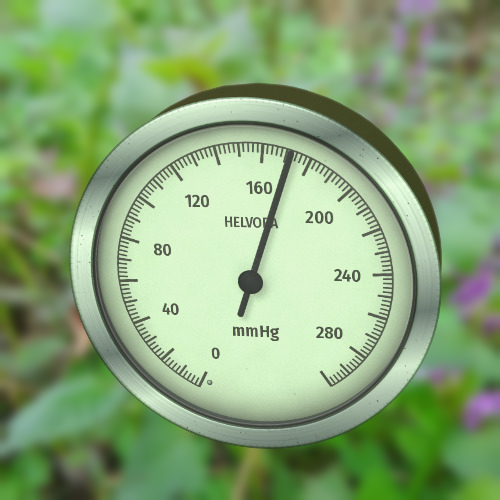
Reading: 172 mmHg
